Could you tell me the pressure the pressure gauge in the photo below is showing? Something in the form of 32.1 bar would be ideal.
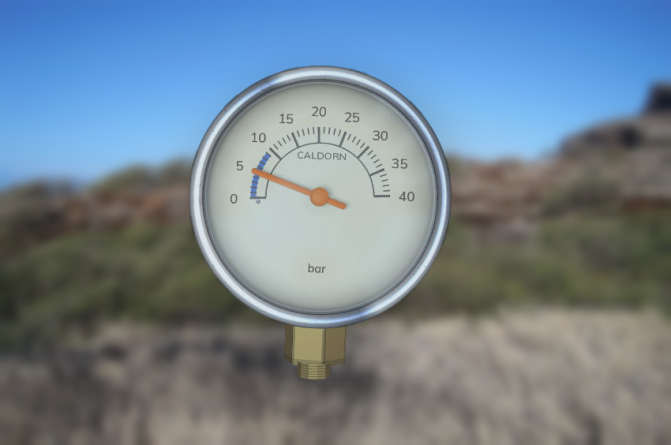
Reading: 5 bar
